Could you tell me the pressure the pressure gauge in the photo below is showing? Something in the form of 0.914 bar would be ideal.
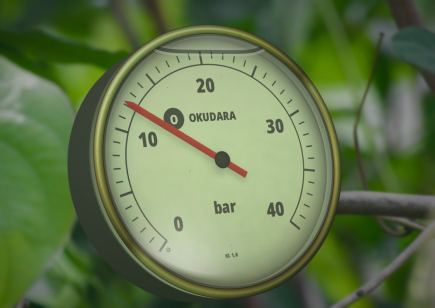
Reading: 12 bar
